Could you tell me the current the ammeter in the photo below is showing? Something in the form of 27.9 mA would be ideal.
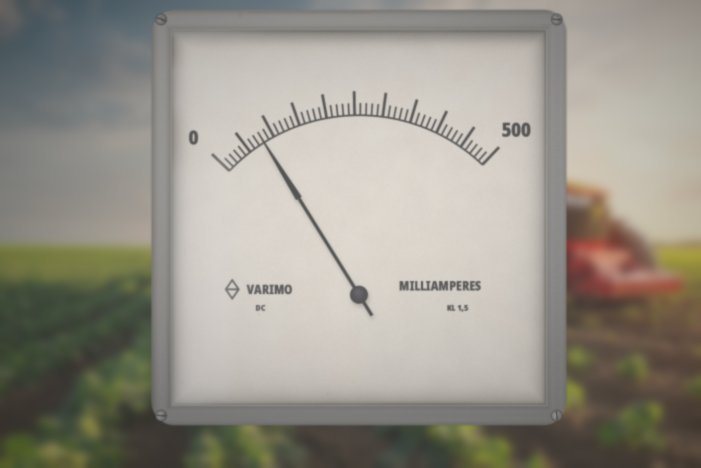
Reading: 80 mA
